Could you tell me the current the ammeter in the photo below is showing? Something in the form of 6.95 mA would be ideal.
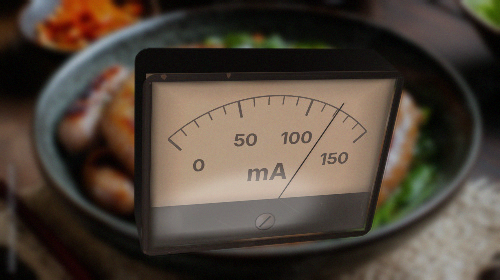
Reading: 120 mA
